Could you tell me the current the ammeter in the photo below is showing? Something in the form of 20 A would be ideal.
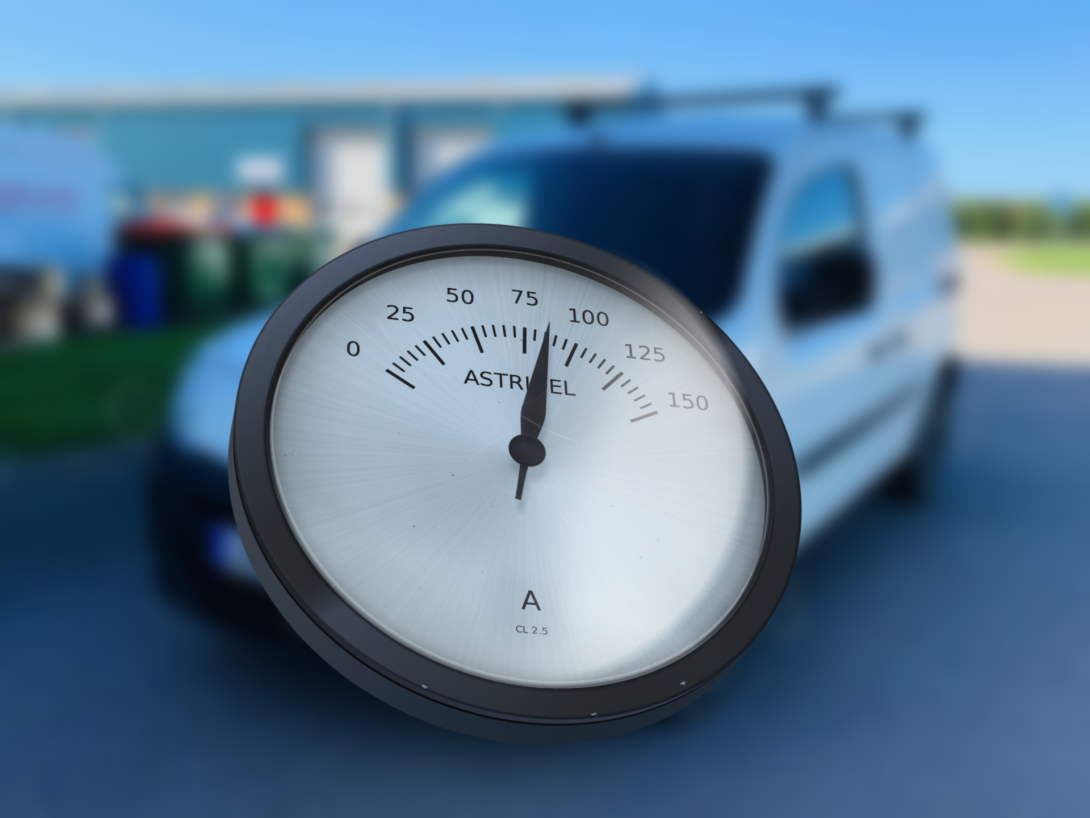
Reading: 85 A
